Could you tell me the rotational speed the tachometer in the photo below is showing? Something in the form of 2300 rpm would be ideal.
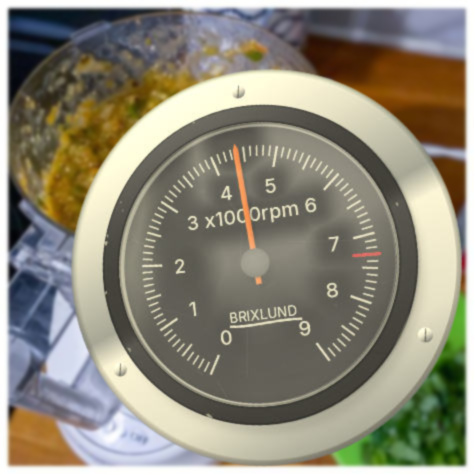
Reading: 4400 rpm
